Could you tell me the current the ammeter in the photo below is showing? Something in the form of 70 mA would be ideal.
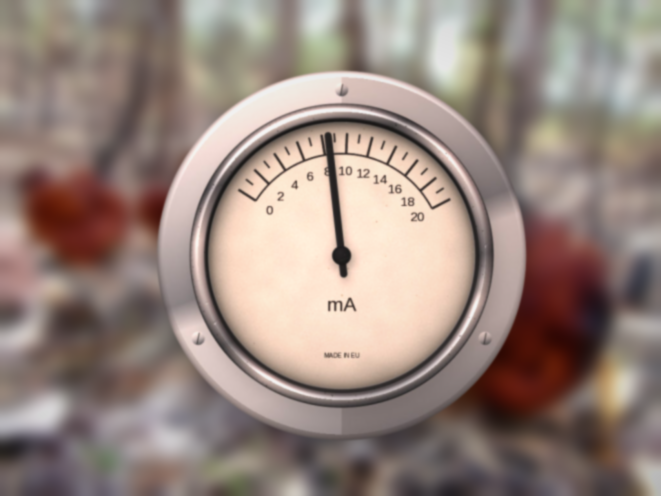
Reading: 8.5 mA
